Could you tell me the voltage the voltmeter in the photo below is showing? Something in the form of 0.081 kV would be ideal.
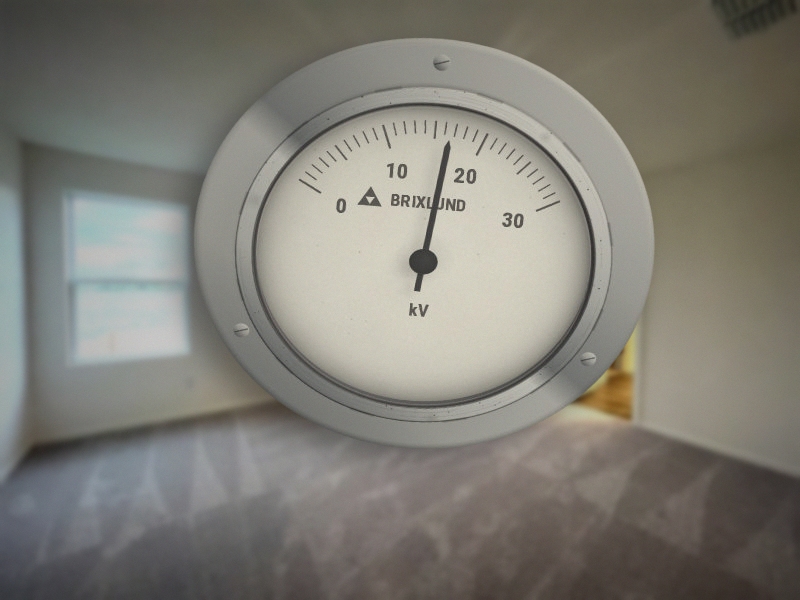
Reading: 16.5 kV
